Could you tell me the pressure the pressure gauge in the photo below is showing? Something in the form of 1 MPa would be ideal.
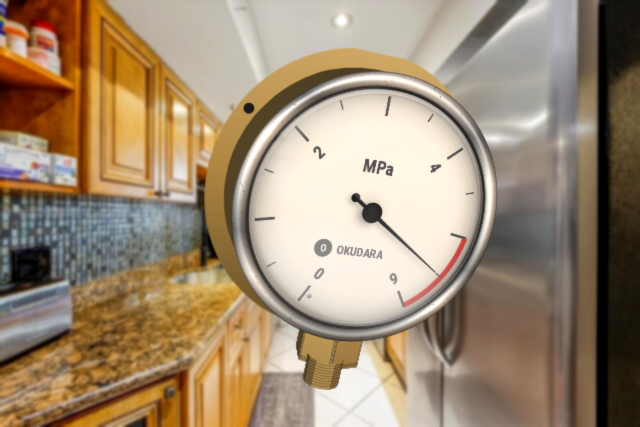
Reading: 5.5 MPa
